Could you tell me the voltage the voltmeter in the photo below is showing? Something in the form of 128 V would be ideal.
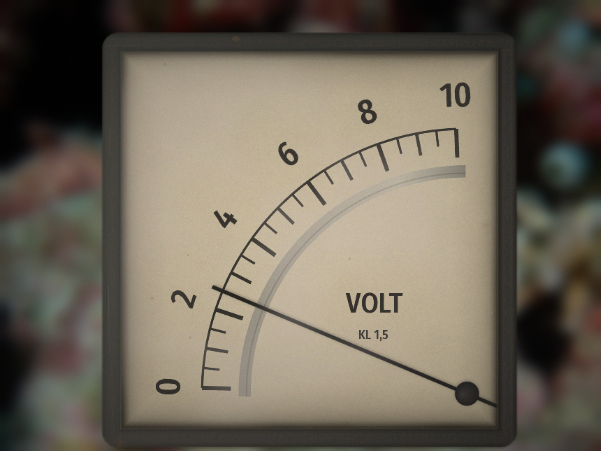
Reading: 2.5 V
